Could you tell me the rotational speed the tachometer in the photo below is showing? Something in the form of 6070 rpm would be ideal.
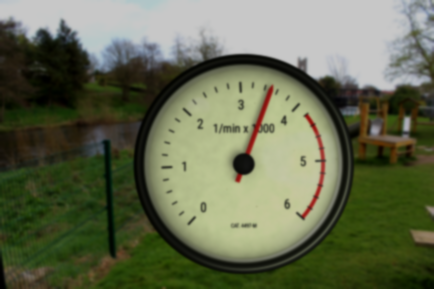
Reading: 3500 rpm
